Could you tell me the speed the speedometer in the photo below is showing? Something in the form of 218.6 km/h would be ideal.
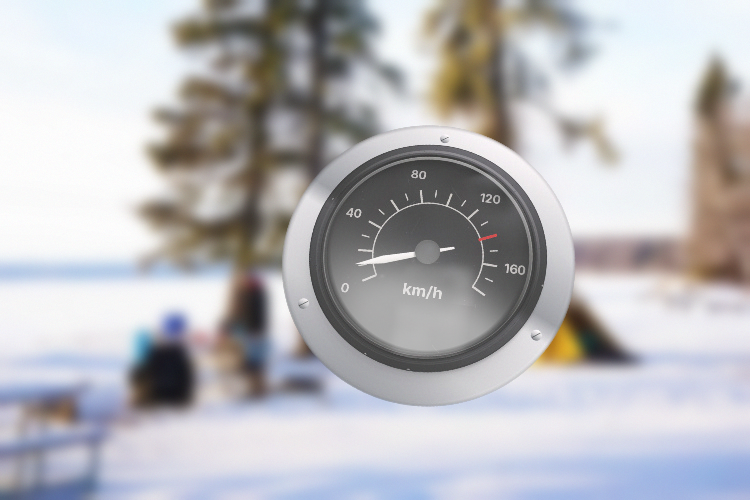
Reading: 10 km/h
